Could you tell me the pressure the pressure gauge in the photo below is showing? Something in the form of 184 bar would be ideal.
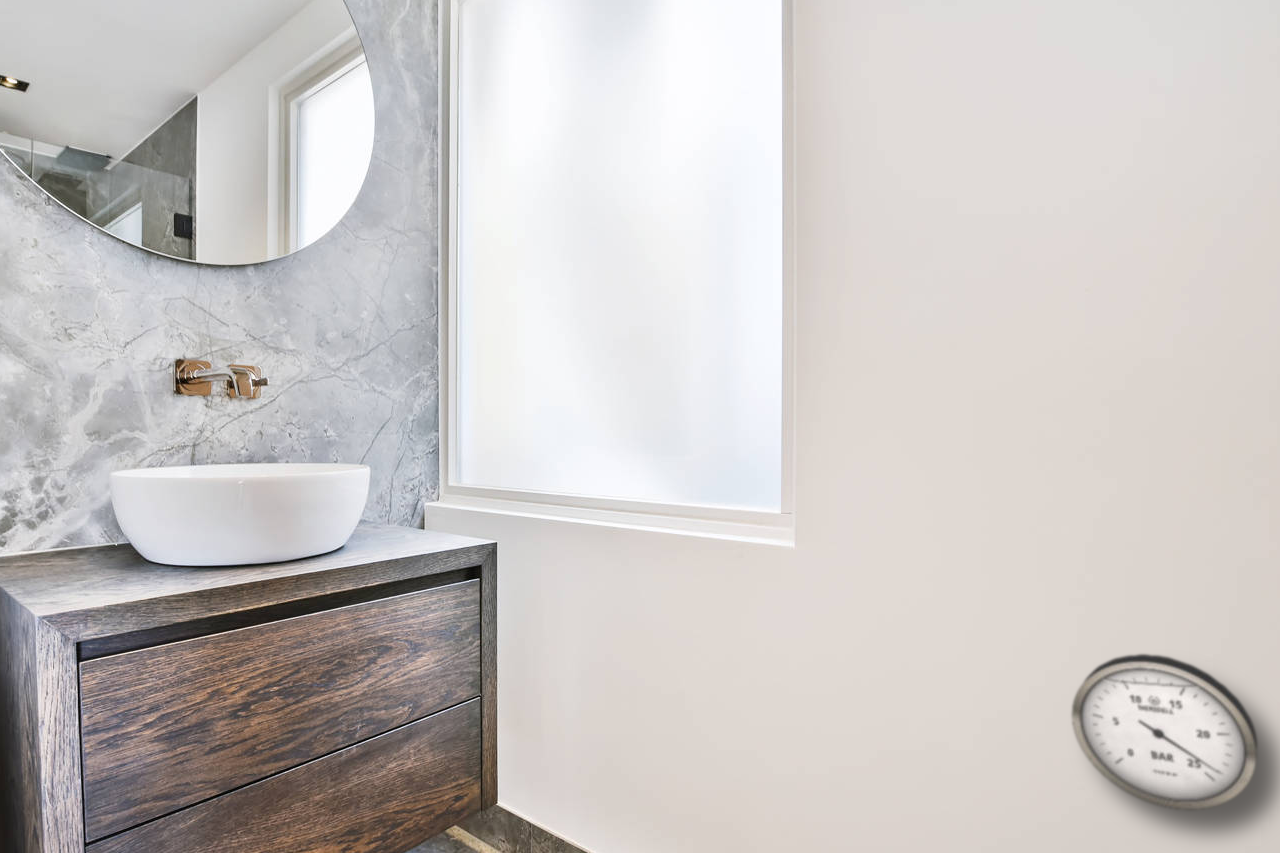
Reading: 24 bar
